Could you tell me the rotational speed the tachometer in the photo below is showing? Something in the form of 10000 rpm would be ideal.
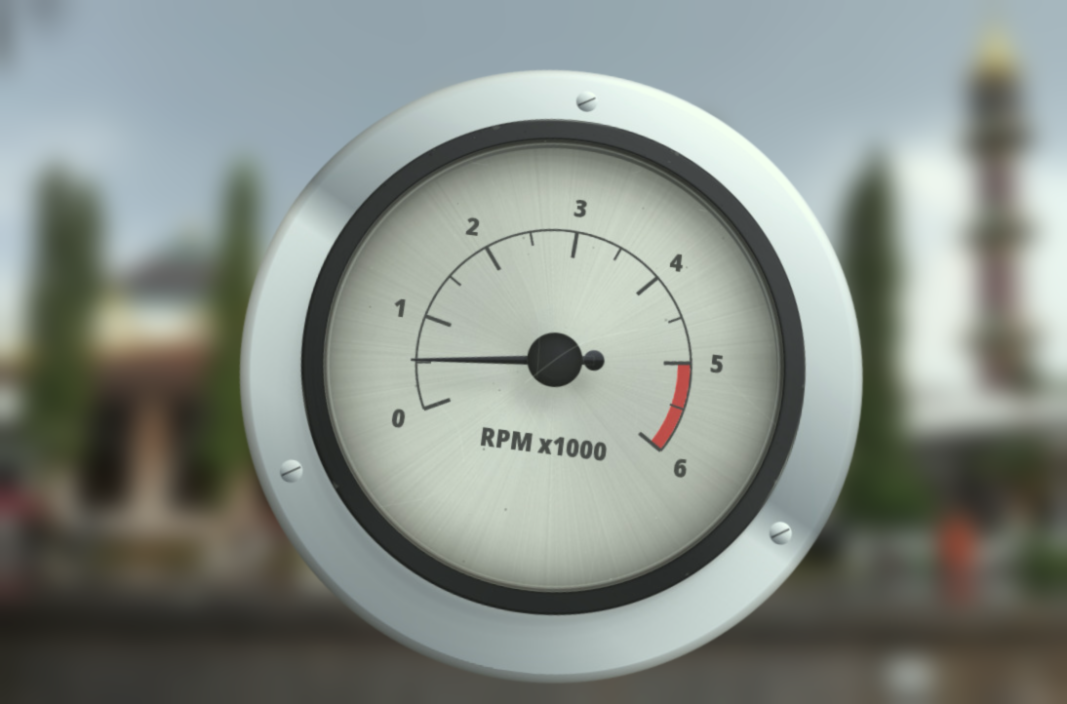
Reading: 500 rpm
